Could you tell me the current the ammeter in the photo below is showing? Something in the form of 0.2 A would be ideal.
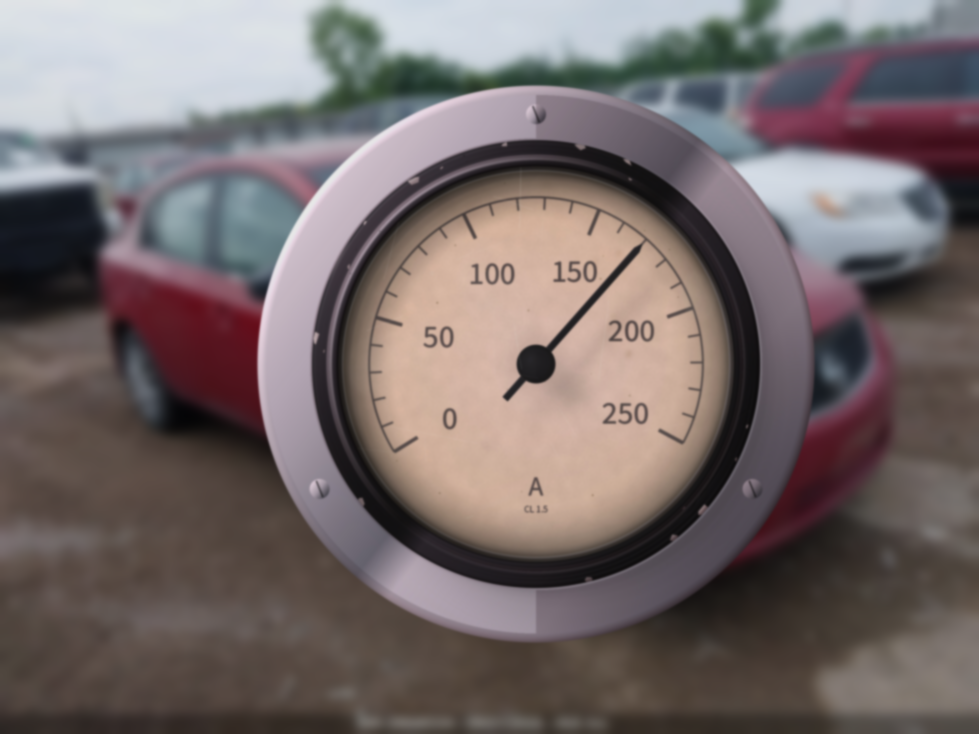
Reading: 170 A
